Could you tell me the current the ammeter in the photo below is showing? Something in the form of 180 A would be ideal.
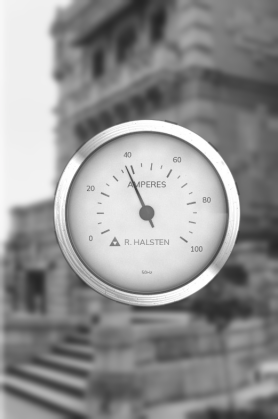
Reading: 37.5 A
